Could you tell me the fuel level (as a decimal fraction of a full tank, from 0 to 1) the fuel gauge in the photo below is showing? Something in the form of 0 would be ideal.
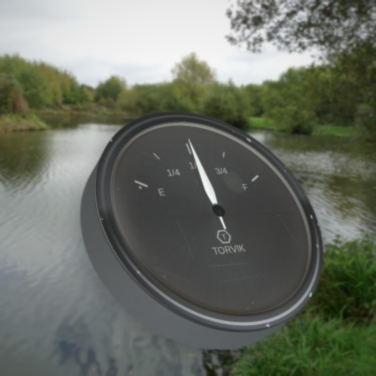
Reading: 0.5
